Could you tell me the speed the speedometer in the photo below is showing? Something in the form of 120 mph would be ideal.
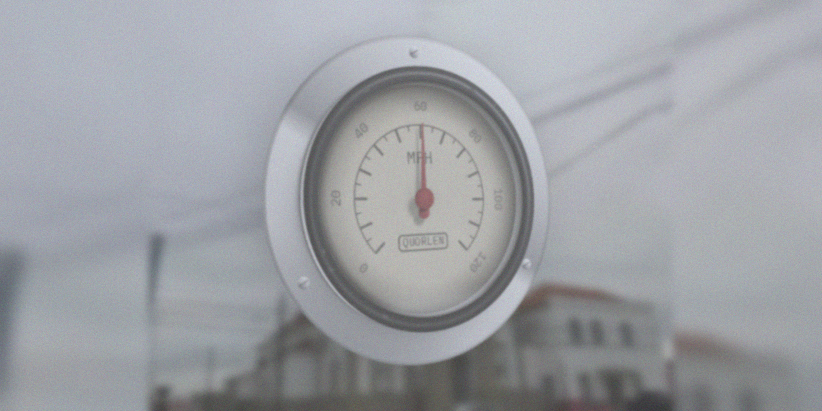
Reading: 60 mph
